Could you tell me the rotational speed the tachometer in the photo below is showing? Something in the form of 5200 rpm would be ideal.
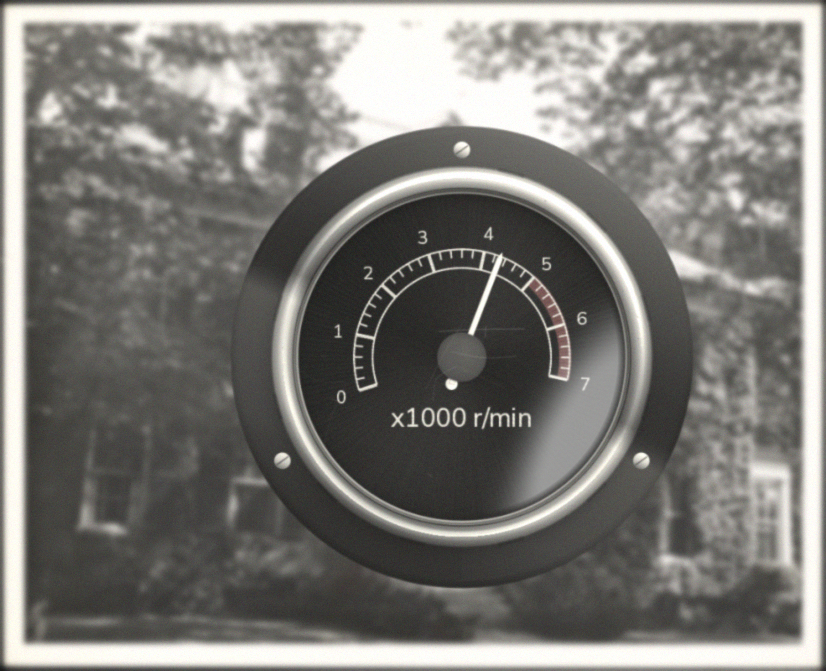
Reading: 4300 rpm
